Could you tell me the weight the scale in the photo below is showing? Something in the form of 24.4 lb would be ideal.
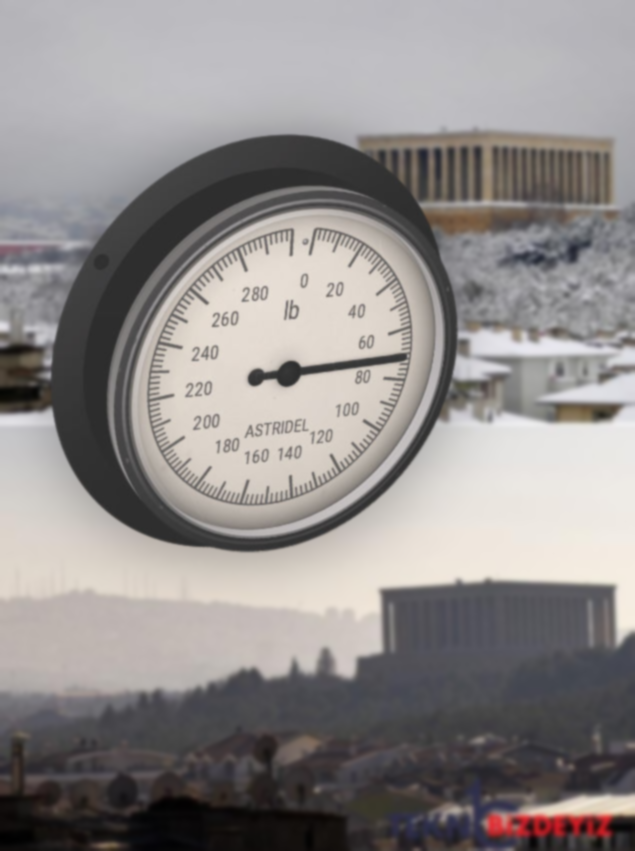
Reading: 70 lb
